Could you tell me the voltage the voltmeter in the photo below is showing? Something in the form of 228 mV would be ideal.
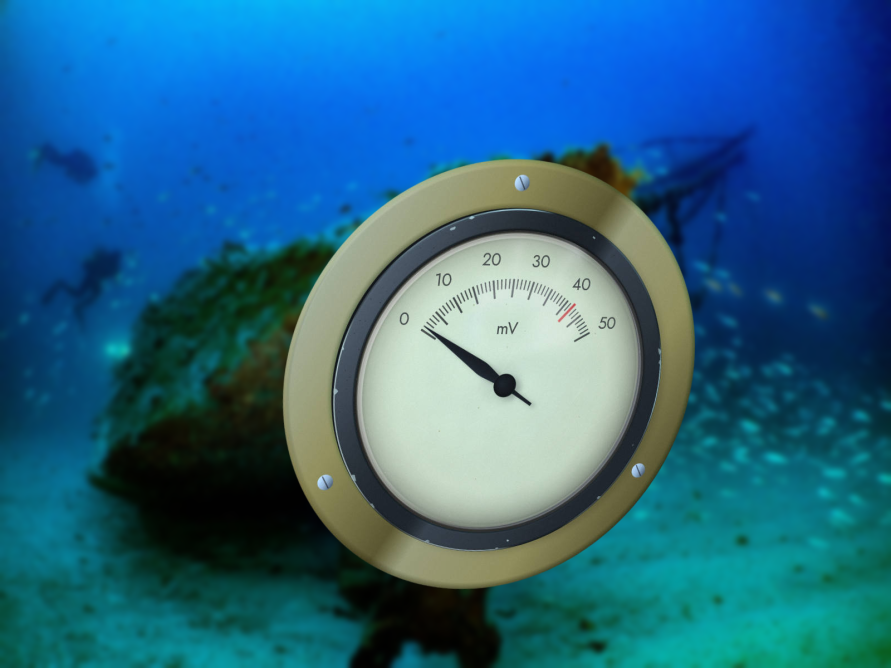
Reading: 1 mV
